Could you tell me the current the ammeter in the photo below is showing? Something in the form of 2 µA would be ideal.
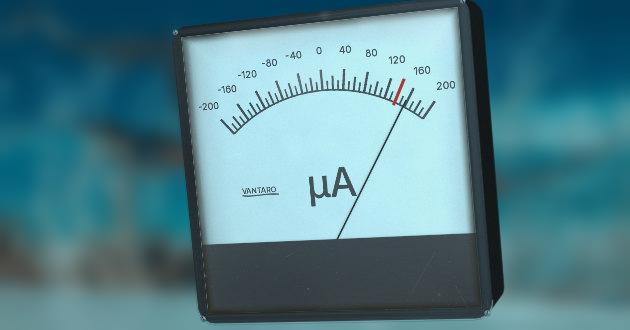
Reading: 160 µA
